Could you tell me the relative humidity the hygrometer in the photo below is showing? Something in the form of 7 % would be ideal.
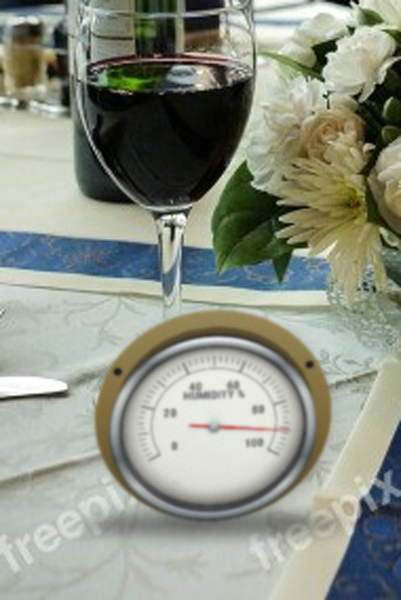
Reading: 90 %
